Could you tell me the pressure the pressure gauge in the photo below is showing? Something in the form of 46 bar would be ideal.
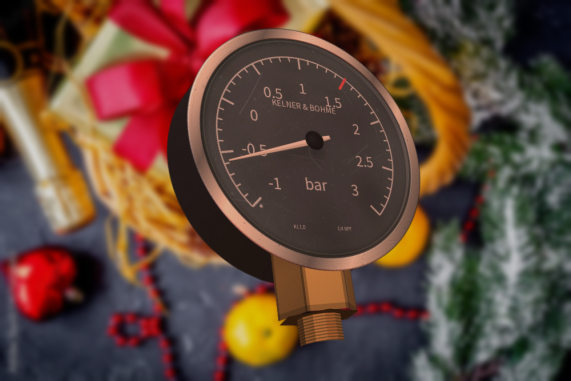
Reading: -0.6 bar
